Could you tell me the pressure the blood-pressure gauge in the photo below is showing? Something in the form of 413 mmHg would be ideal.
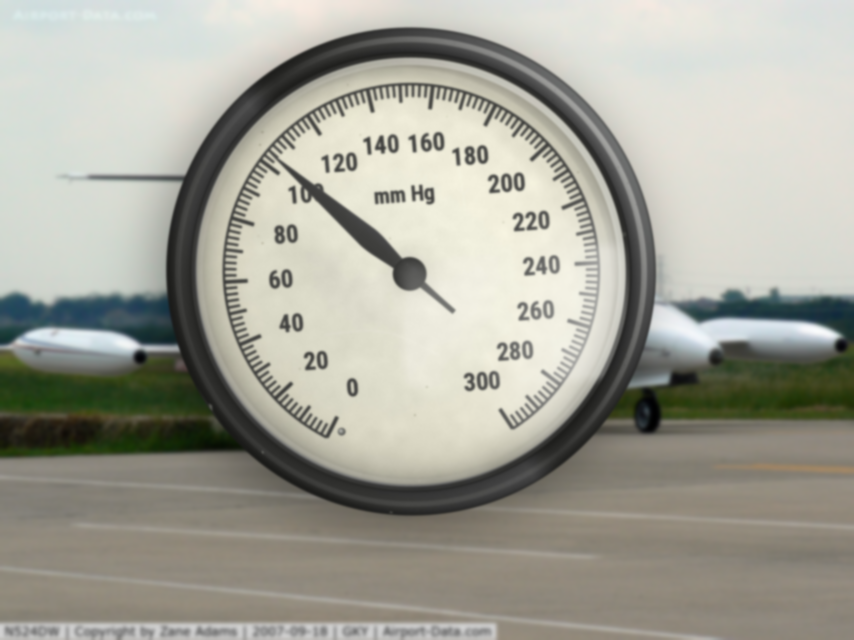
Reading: 104 mmHg
